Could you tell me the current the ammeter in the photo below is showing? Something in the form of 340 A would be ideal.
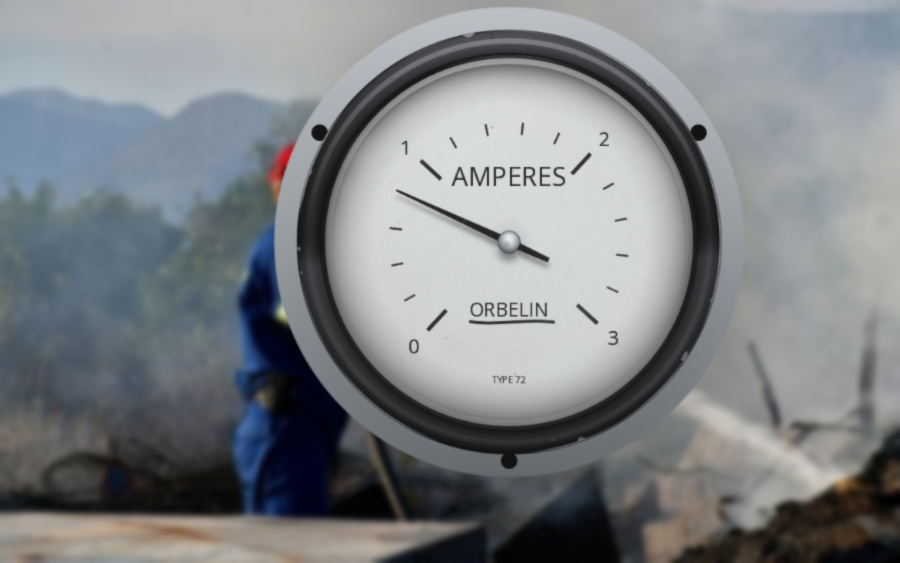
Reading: 0.8 A
